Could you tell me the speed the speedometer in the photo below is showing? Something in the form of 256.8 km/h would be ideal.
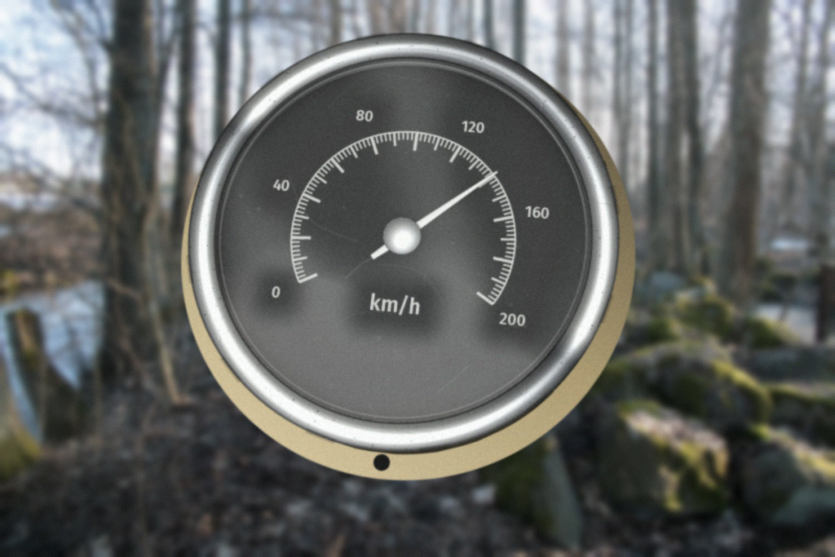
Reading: 140 km/h
